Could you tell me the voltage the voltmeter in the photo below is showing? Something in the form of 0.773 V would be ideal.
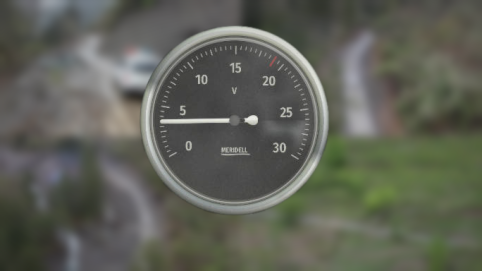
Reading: 3.5 V
